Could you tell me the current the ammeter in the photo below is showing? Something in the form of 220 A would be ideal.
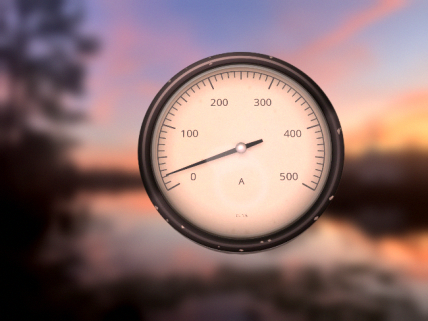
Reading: 20 A
